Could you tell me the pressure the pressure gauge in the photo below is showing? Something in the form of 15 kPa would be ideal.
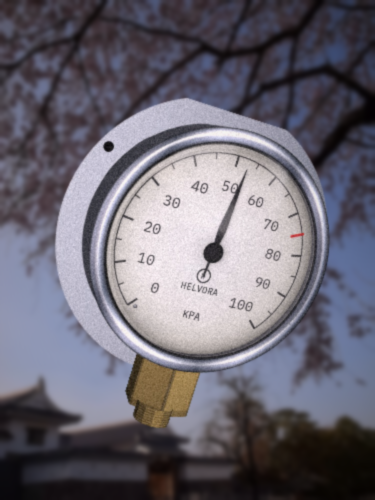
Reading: 52.5 kPa
